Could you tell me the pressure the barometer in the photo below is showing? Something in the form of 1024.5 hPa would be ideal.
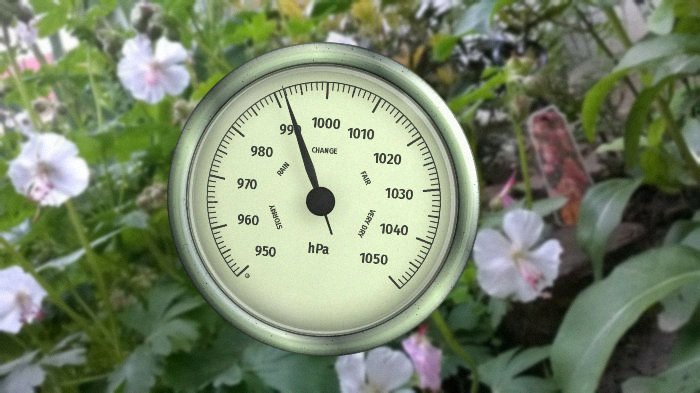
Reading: 992 hPa
